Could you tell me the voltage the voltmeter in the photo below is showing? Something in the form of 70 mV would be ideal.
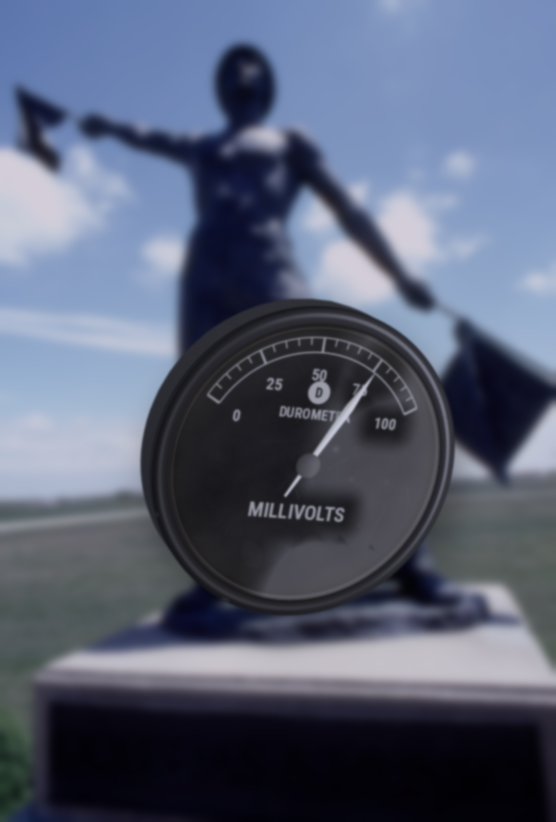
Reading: 75 mV
